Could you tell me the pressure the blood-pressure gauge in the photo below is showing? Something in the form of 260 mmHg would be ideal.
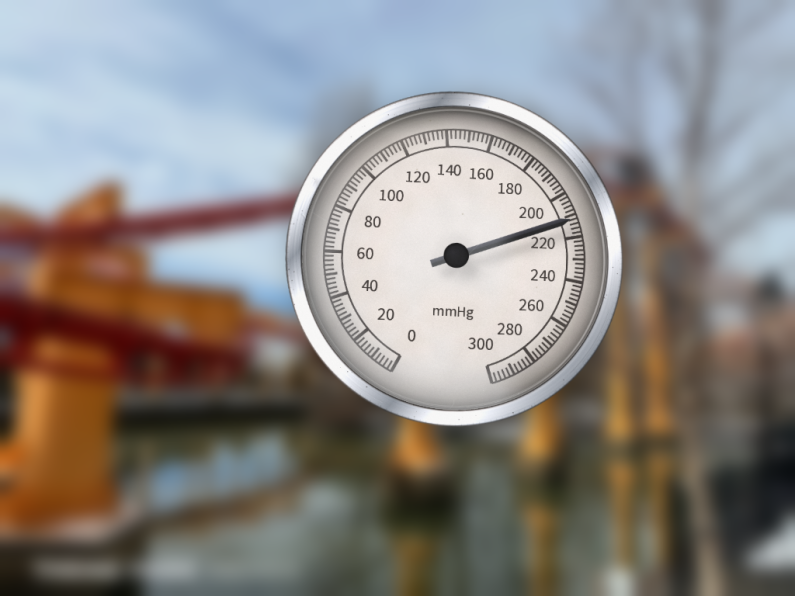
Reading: 212 mmHg
